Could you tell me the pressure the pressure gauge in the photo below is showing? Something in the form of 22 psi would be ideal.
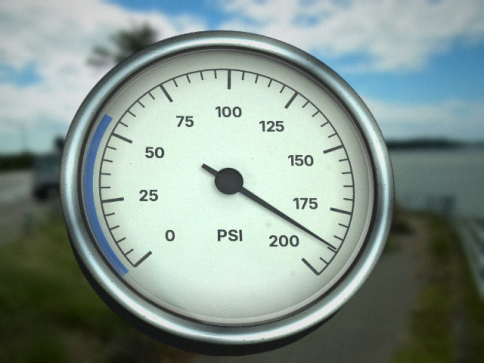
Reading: 190 psi
